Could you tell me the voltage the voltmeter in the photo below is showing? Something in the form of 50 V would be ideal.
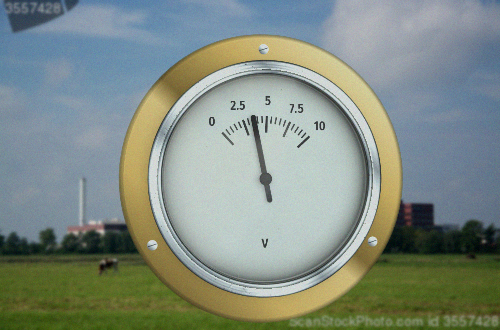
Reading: 3.5 V
